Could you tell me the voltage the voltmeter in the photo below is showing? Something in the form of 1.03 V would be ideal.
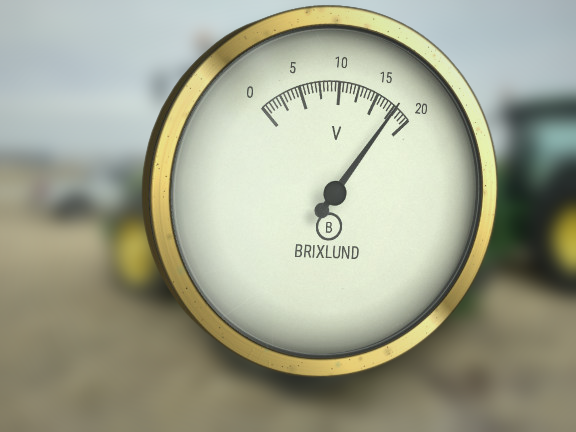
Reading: 17.5 V
